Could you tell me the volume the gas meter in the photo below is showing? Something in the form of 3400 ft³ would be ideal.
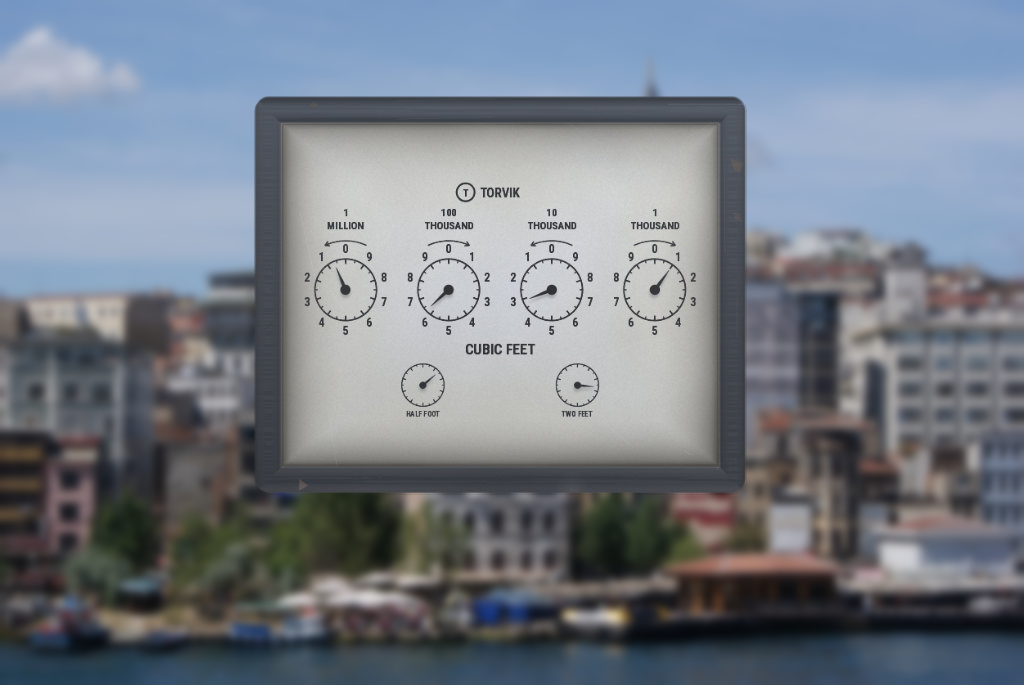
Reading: 63100 ft³
